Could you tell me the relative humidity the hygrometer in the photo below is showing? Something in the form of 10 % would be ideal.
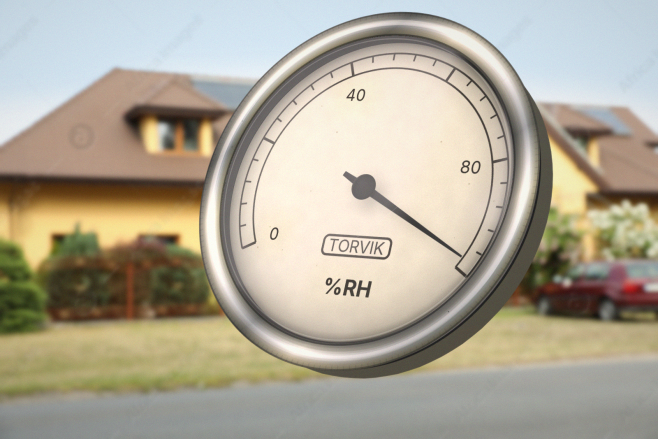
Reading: 98 %
